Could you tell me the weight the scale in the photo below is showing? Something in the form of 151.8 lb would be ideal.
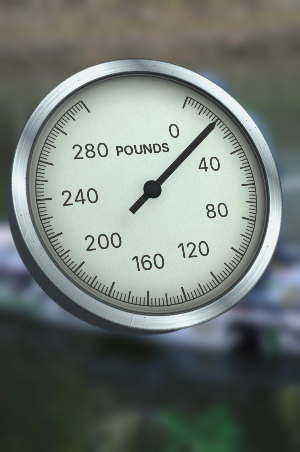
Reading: 20 lb
